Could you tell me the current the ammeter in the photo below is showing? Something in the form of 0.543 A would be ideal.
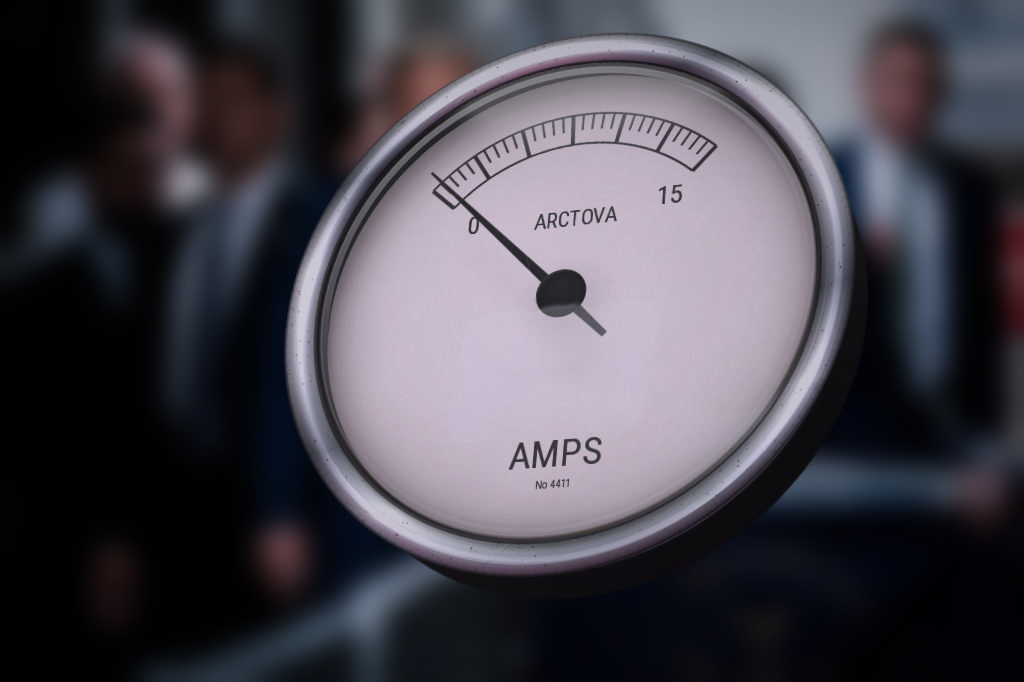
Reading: 0.5 A
